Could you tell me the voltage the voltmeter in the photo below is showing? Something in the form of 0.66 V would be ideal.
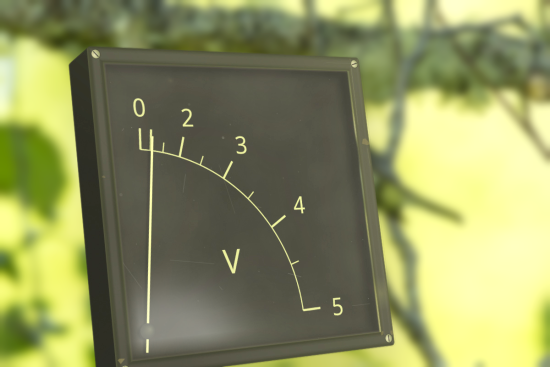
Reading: 1 V
